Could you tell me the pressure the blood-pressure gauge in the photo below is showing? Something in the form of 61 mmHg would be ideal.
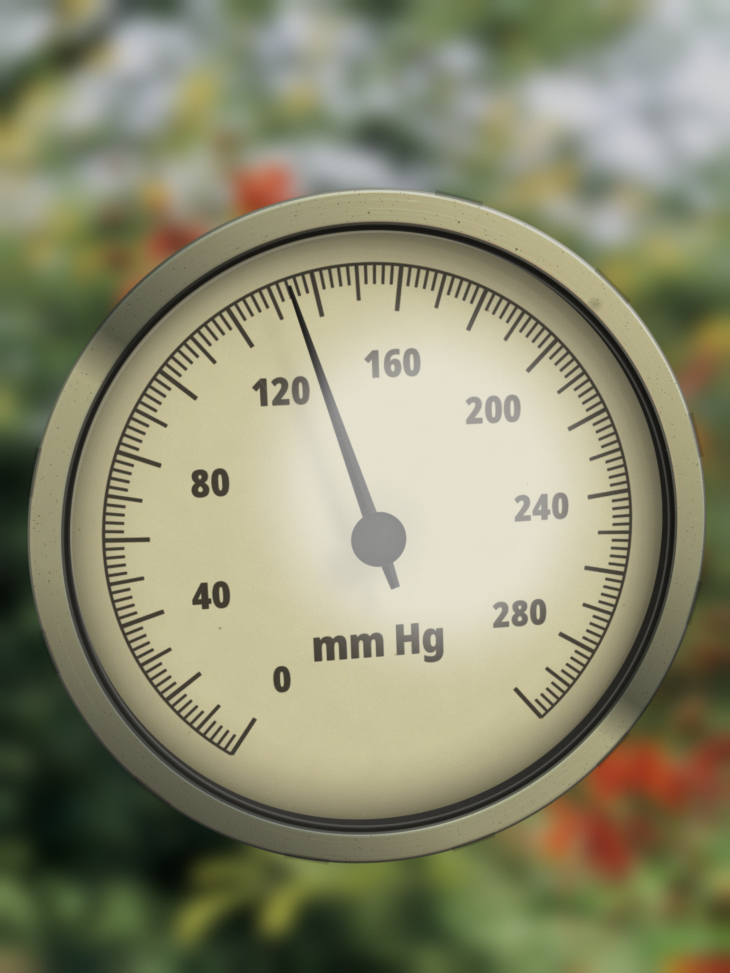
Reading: 134 mmHg
